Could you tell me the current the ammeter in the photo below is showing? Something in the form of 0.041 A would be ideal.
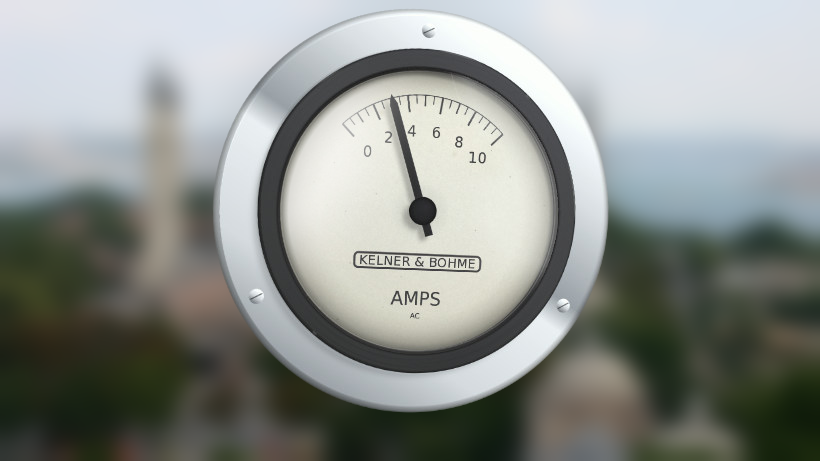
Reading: 3 A
